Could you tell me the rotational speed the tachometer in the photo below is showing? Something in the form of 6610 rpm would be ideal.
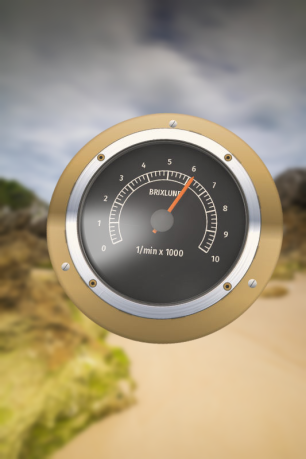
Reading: 6200 rpm
